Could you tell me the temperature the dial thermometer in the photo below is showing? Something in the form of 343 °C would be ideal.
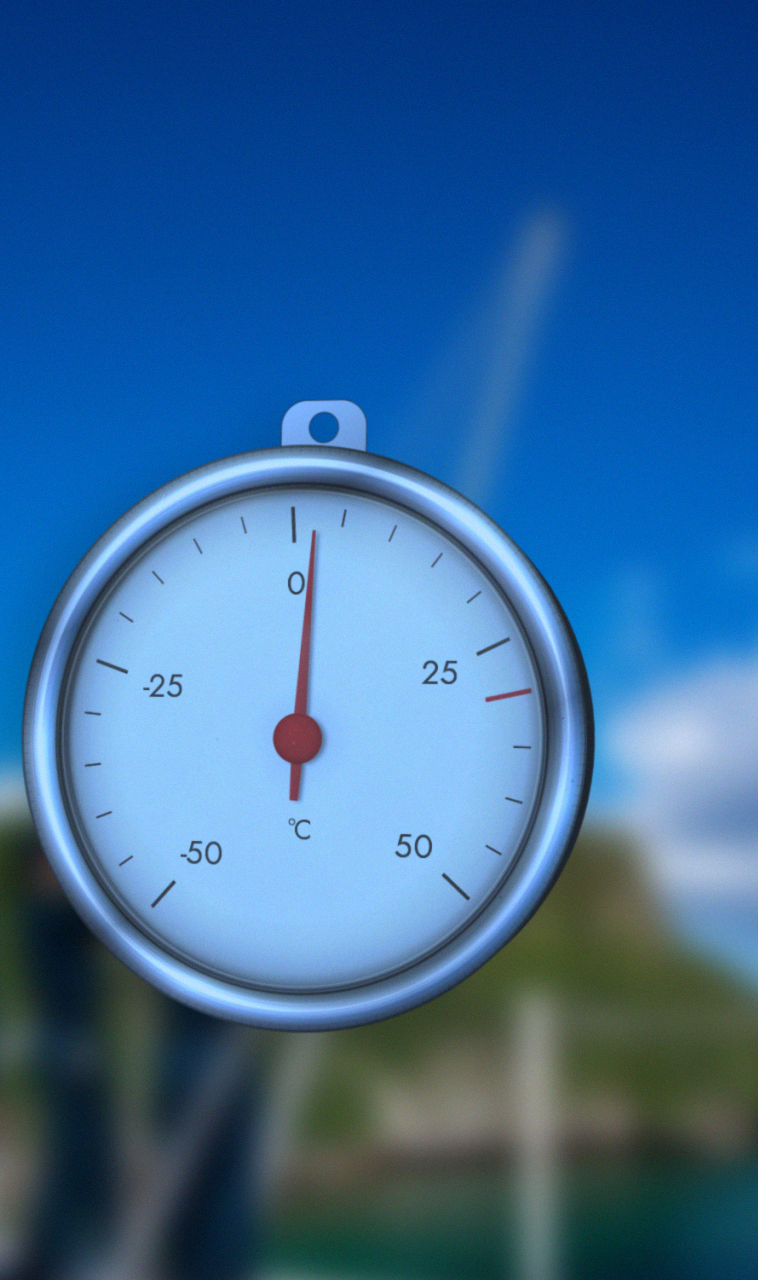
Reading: 2.5 °C
